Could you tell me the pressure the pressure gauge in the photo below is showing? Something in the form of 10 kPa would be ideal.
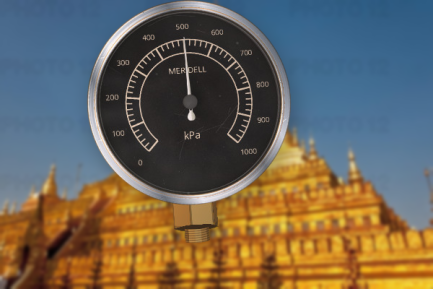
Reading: 500 kPa
